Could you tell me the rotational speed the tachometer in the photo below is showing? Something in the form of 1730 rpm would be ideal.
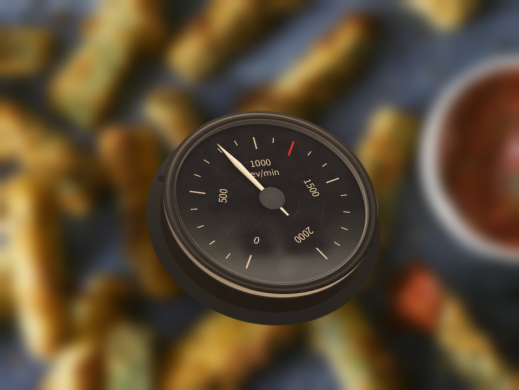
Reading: 800 rpm
